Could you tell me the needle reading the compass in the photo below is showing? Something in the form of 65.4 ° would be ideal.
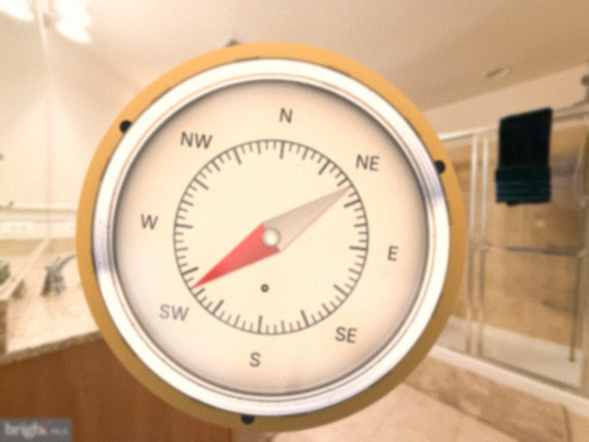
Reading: 230 °
